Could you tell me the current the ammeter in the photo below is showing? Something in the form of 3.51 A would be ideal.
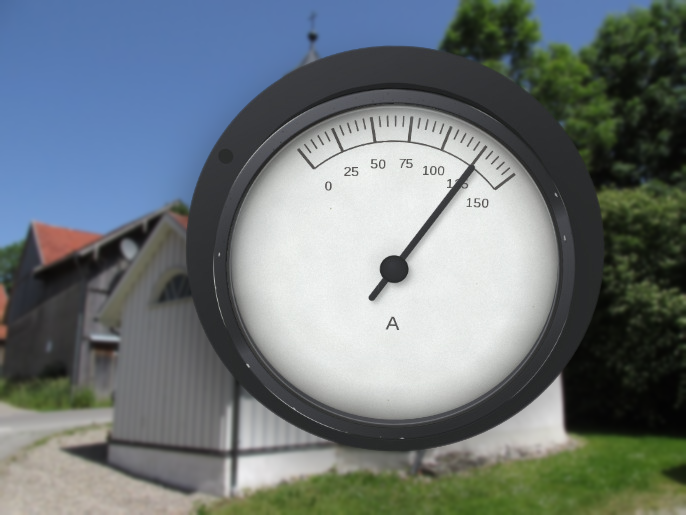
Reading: 125 A
